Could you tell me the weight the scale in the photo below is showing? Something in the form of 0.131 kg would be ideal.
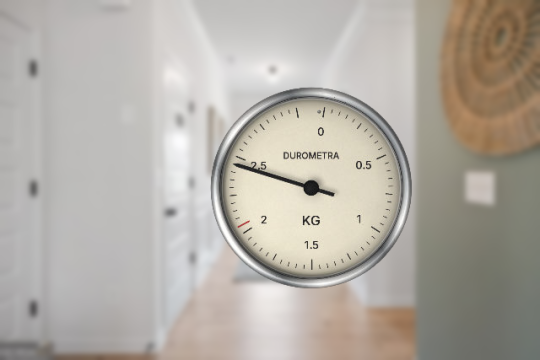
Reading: 2.45 kg
